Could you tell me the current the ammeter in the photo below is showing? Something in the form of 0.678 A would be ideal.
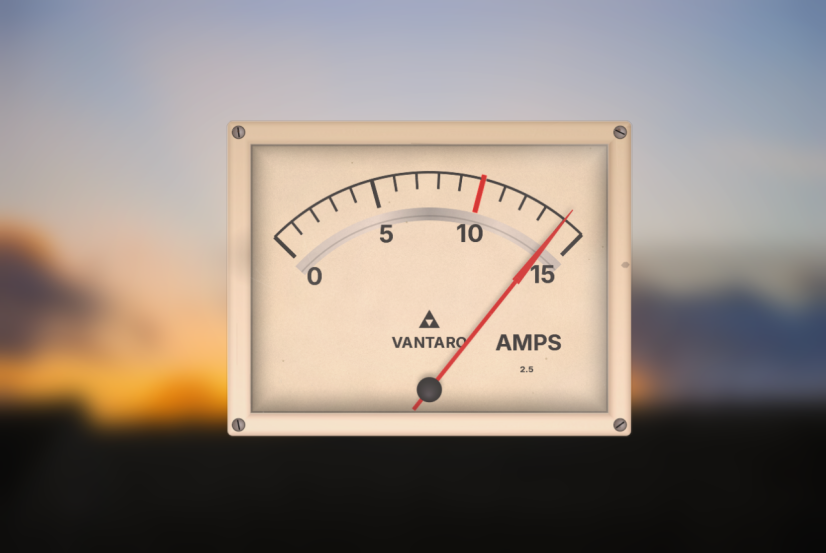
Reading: 14 A
